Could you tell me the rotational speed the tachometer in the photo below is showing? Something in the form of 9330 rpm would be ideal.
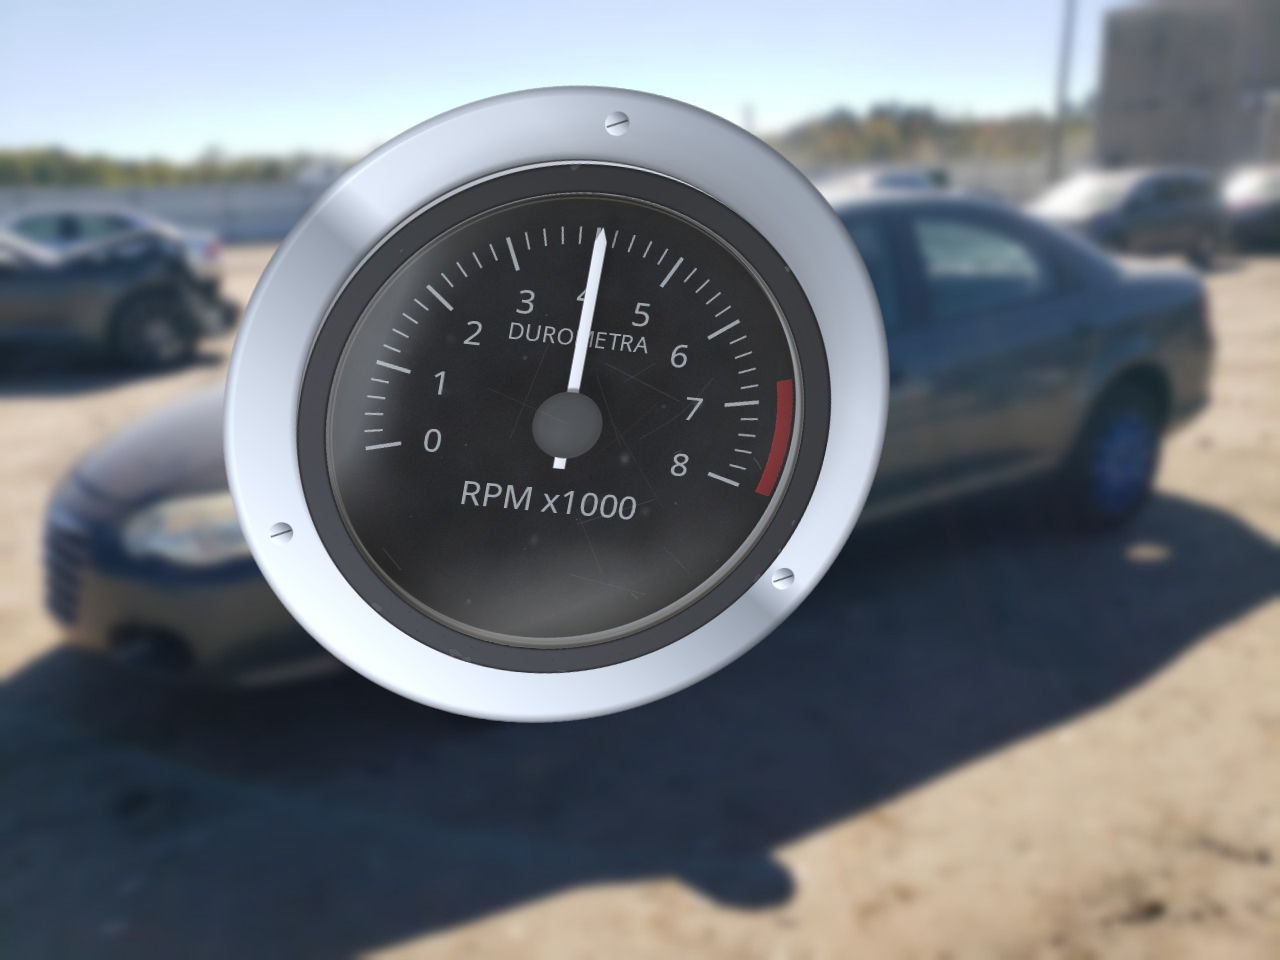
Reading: 4000 rpm
